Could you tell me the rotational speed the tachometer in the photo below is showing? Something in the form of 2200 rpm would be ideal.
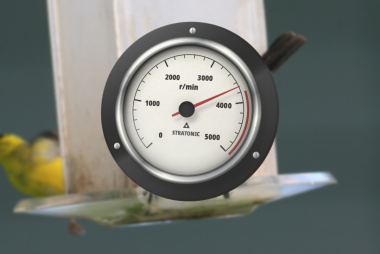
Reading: 3700 rpm
